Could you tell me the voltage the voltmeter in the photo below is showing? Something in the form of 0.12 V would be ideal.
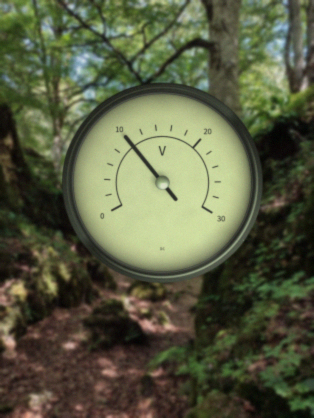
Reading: 10 V
